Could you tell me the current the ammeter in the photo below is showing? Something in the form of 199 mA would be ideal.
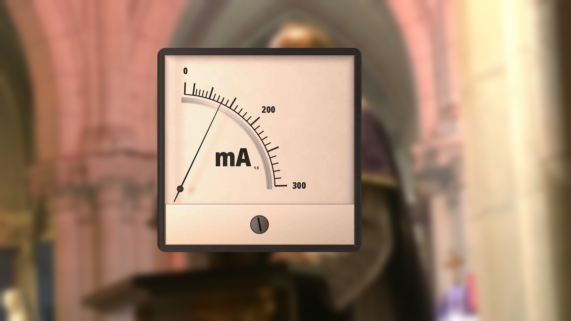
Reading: 130 mA
